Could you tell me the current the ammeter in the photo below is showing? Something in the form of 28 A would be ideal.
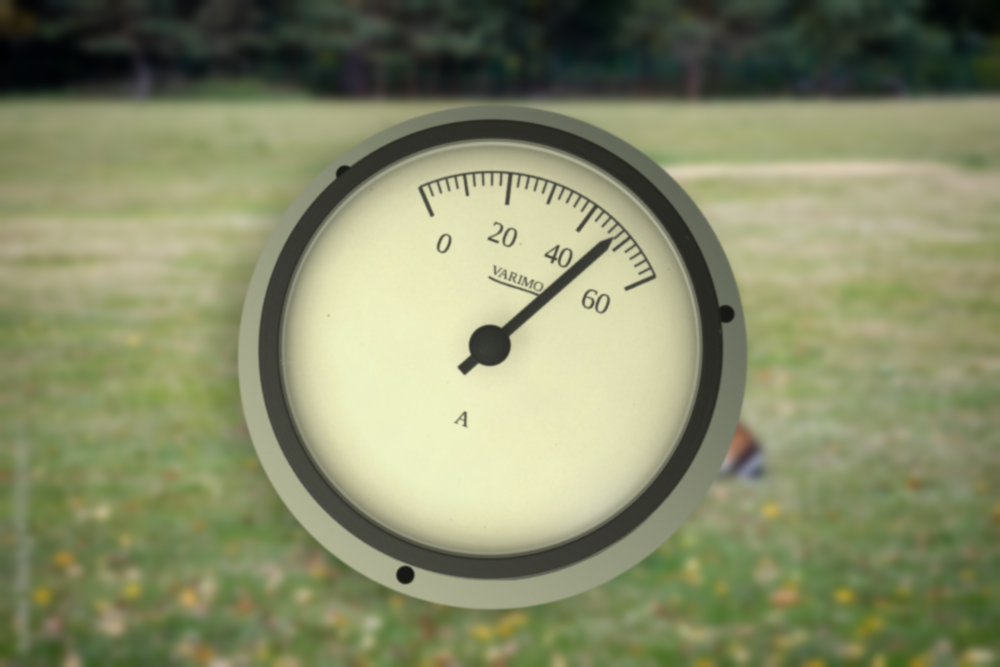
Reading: 48 A
